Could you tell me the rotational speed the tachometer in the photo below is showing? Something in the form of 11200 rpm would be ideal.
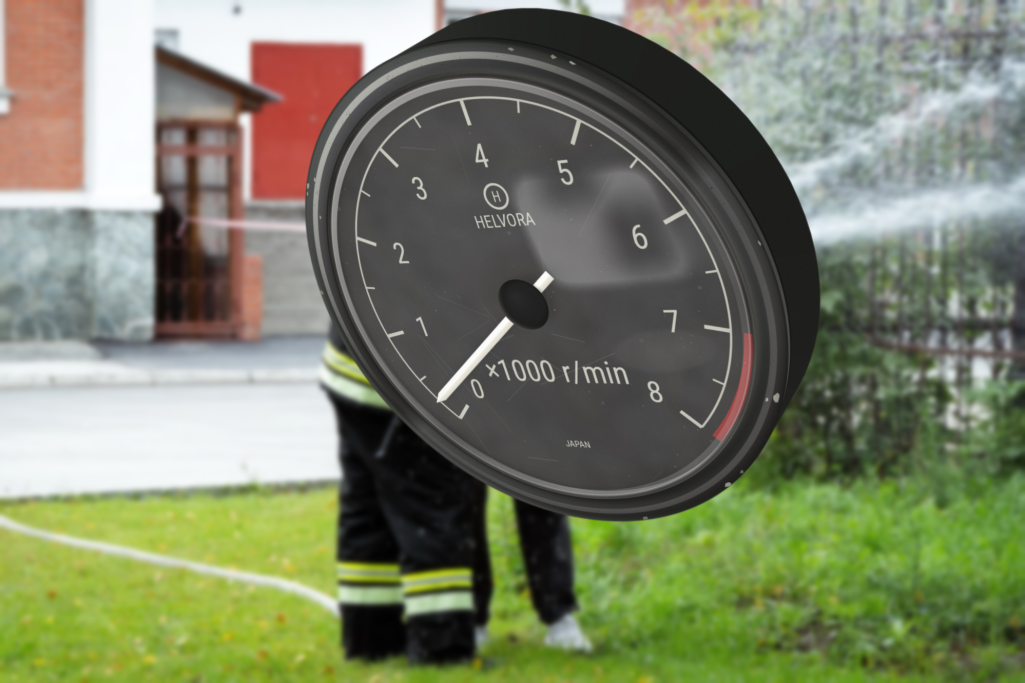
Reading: 250 rpm
